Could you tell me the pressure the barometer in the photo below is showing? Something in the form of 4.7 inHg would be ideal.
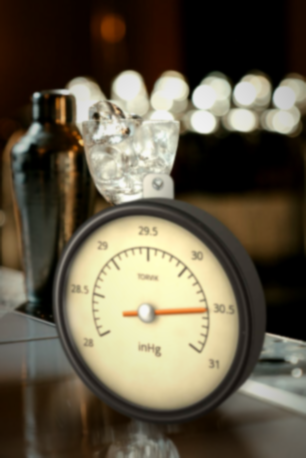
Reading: 30.5 inHg
